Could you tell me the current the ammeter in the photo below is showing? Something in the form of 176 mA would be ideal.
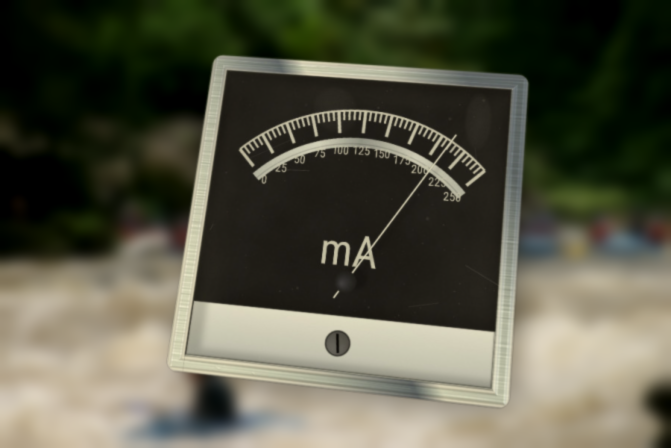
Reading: 210 mA
